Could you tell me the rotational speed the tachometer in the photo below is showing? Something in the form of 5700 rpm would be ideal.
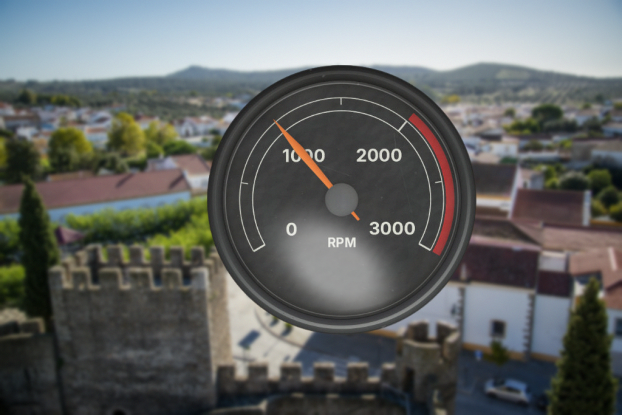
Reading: 1000 rpm
